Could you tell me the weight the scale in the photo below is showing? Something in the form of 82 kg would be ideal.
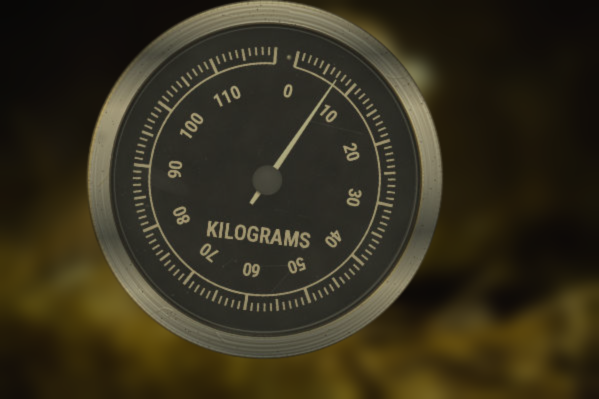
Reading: 7 kg
